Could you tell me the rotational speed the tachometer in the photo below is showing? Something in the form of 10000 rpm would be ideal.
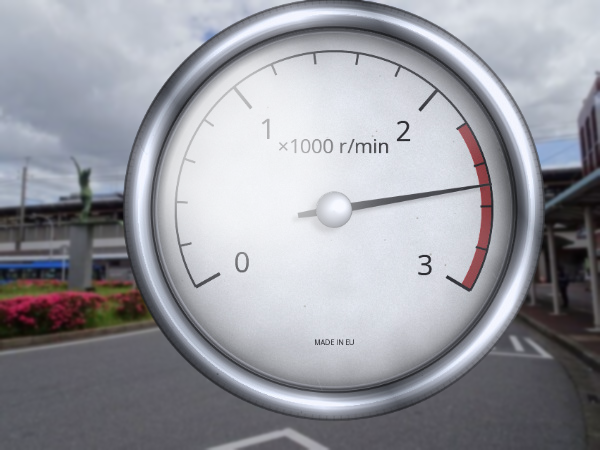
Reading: 2500 rpm
